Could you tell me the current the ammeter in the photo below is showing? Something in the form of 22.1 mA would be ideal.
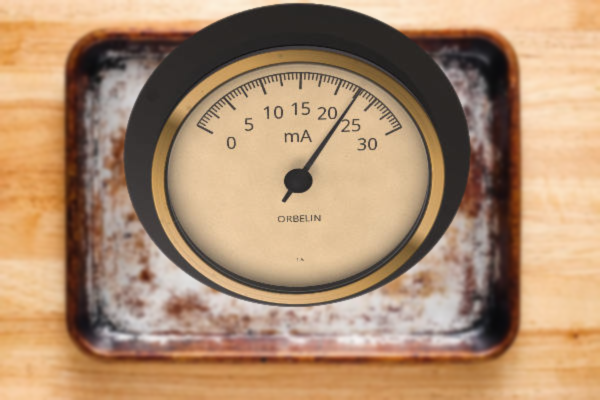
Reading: 22.5 mA
